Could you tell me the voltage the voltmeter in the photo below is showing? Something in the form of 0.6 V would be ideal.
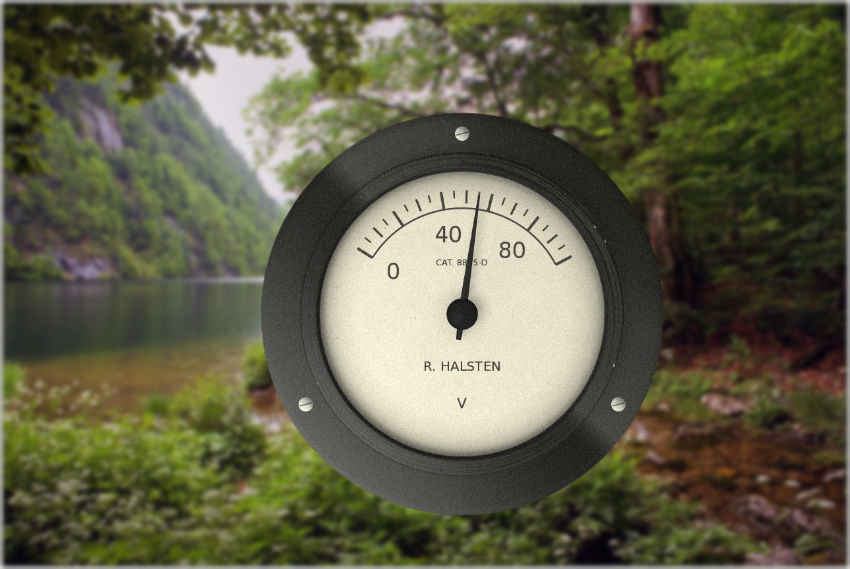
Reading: 55 V
